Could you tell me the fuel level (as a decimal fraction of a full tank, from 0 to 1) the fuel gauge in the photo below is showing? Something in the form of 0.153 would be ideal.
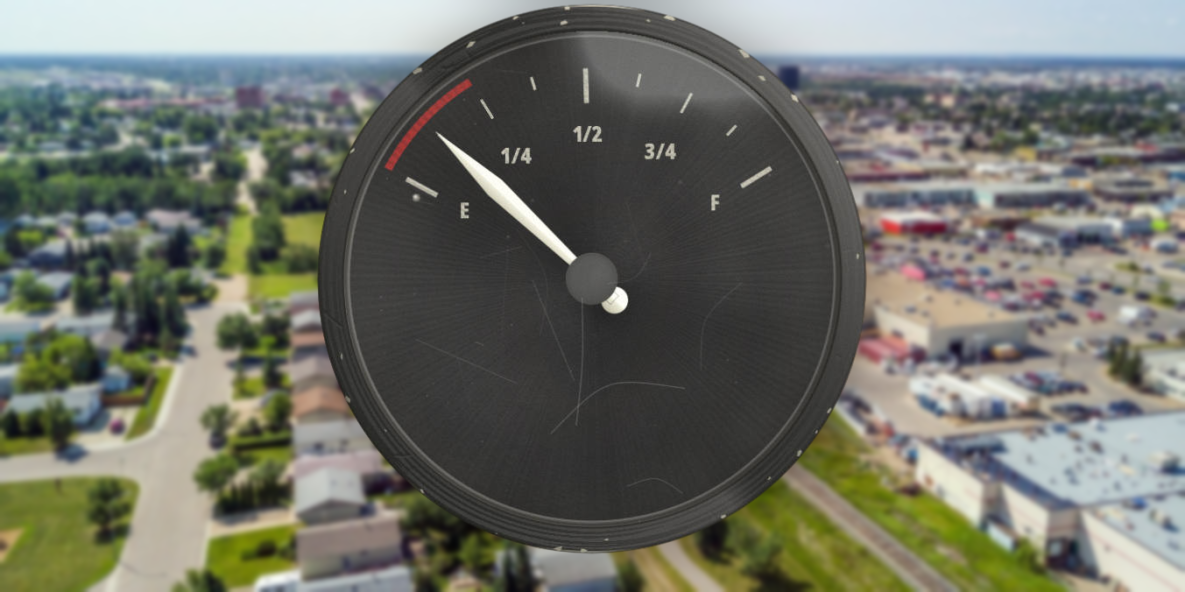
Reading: 0.125
